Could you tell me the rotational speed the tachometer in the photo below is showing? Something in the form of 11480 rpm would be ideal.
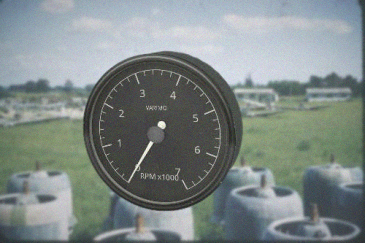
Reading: 0 rpm
